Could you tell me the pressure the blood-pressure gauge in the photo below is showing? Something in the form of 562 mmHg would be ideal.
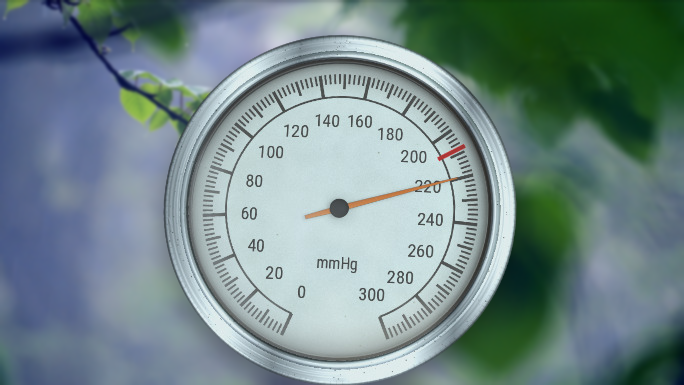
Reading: 220 mmHg
